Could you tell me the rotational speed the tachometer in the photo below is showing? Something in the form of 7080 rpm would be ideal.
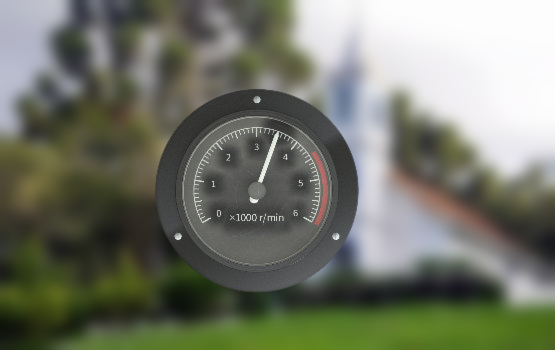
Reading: 3500 rpm
